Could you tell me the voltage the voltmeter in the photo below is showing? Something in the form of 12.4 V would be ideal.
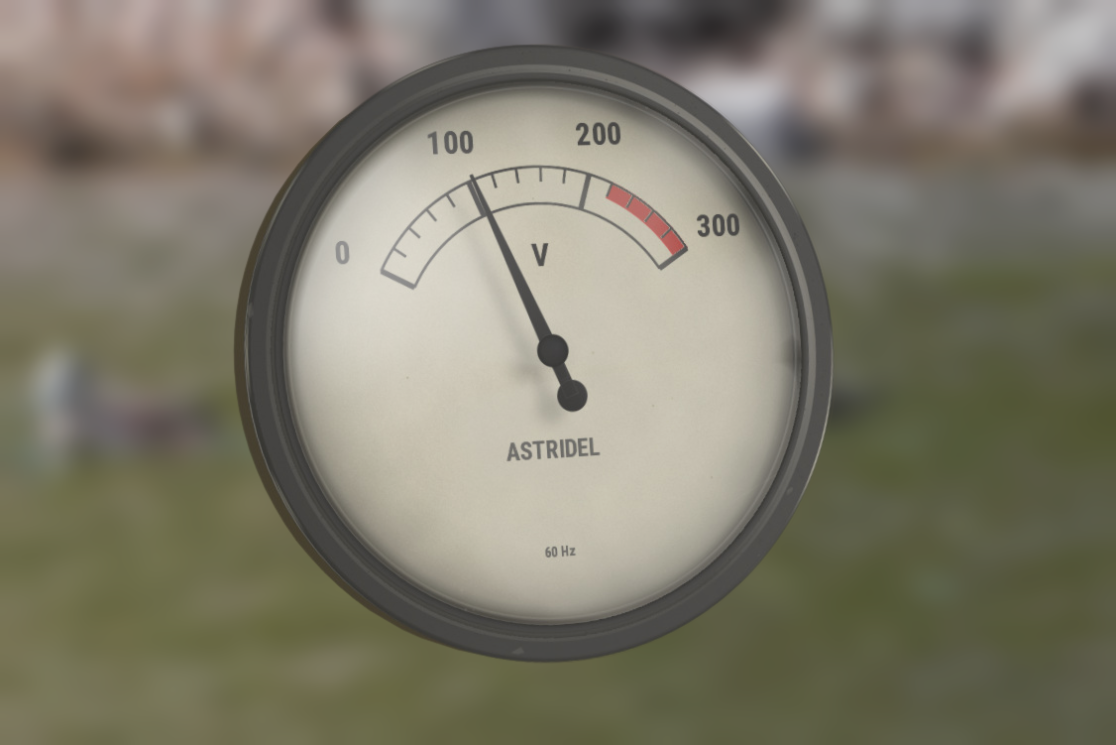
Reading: 100 V
